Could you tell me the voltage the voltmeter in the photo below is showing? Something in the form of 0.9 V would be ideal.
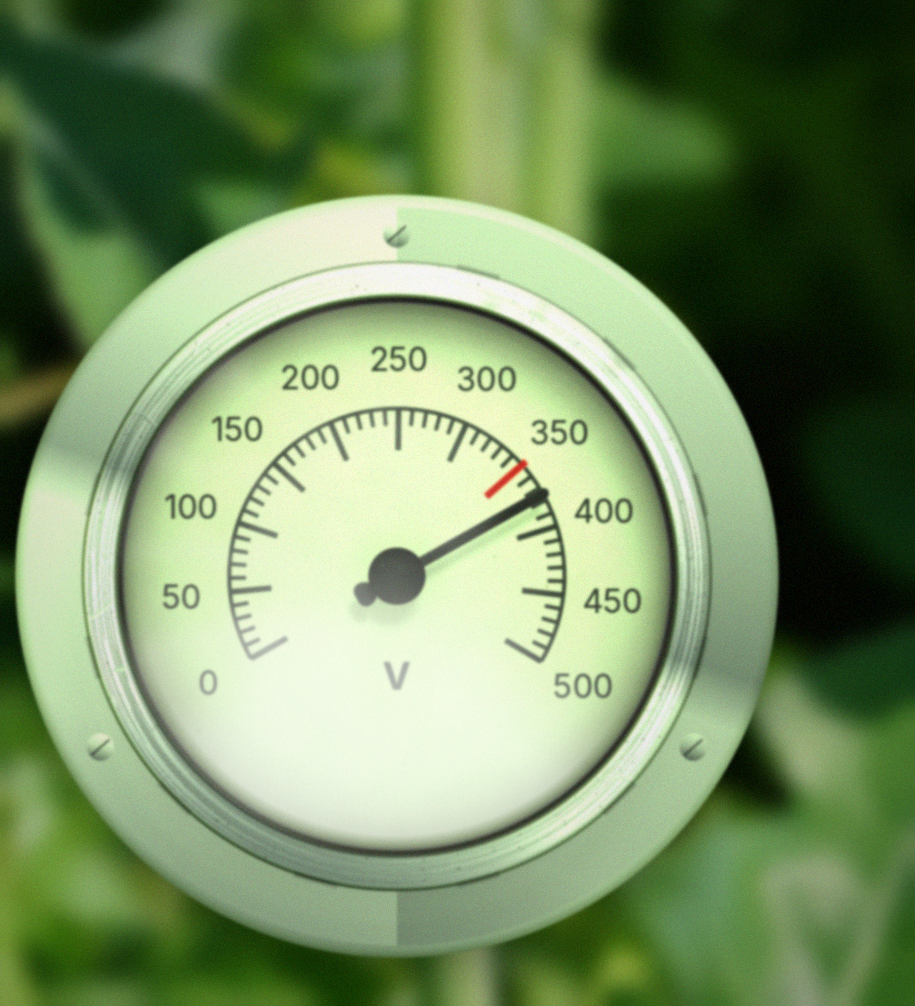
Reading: 375 V
